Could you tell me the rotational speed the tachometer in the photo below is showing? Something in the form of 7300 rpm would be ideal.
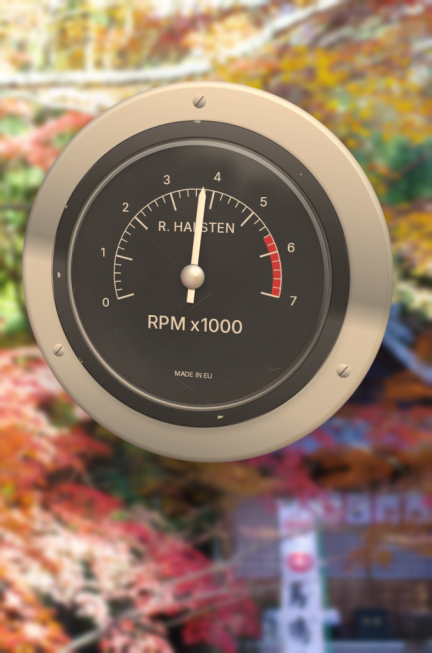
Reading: 3800 rpm
